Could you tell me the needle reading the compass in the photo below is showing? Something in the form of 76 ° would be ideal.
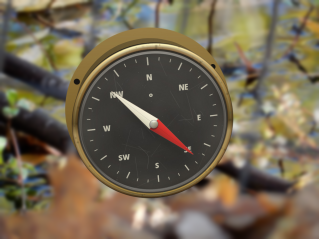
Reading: 135 °
